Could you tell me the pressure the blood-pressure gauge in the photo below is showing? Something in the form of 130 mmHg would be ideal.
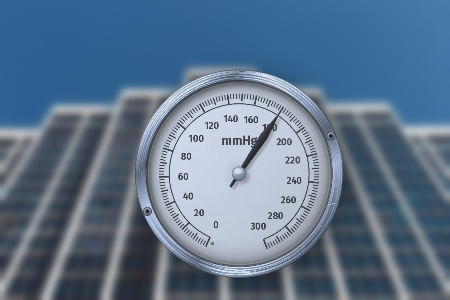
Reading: 180 mmHg
